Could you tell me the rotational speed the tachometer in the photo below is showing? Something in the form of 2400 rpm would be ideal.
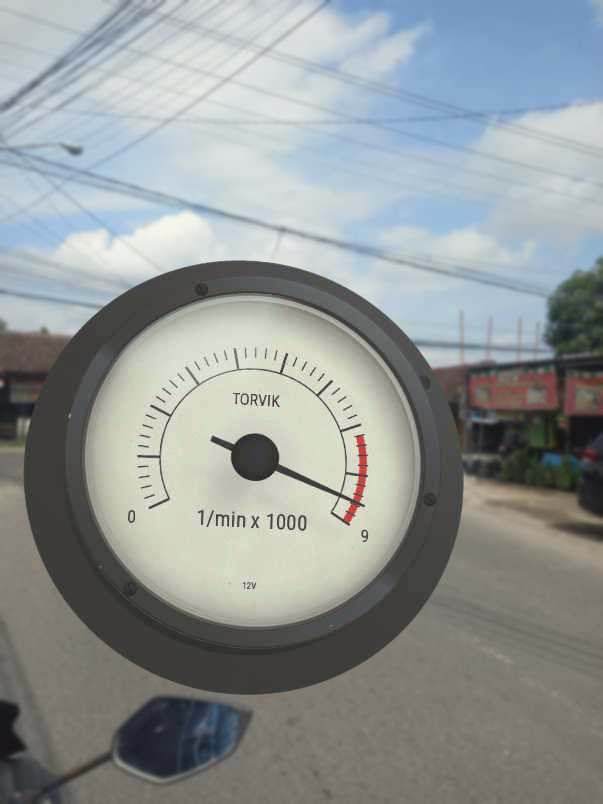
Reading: 8600 rpm
